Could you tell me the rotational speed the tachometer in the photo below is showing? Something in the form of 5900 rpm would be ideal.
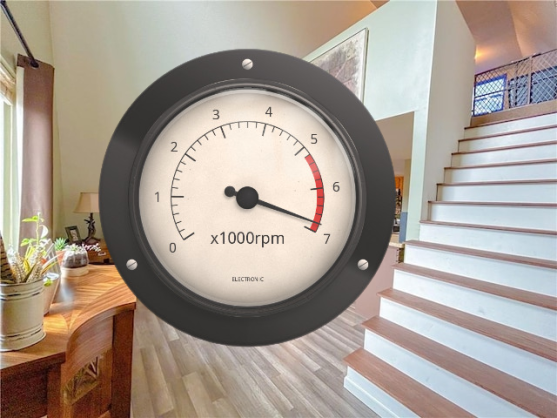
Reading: 6800 rpm
